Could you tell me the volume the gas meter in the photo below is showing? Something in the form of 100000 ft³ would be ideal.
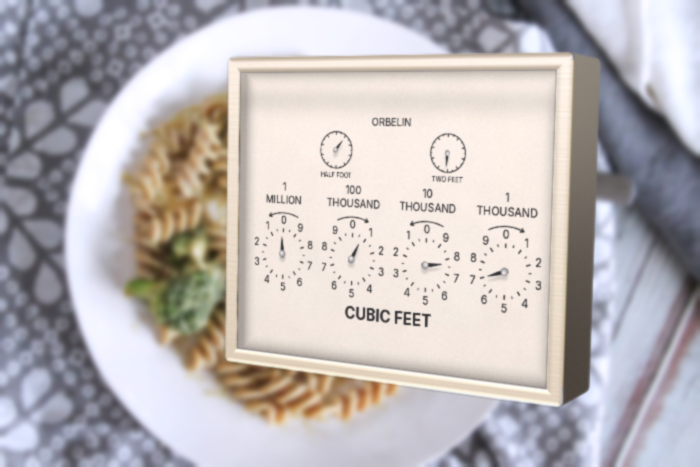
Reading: 7700 ft³
